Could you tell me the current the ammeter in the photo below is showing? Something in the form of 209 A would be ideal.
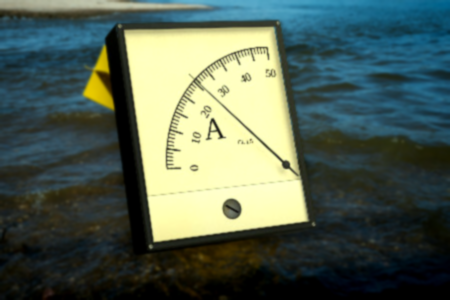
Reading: 25 A
